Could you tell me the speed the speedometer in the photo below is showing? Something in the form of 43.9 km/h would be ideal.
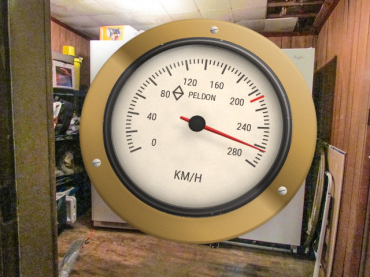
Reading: 264 km/h
